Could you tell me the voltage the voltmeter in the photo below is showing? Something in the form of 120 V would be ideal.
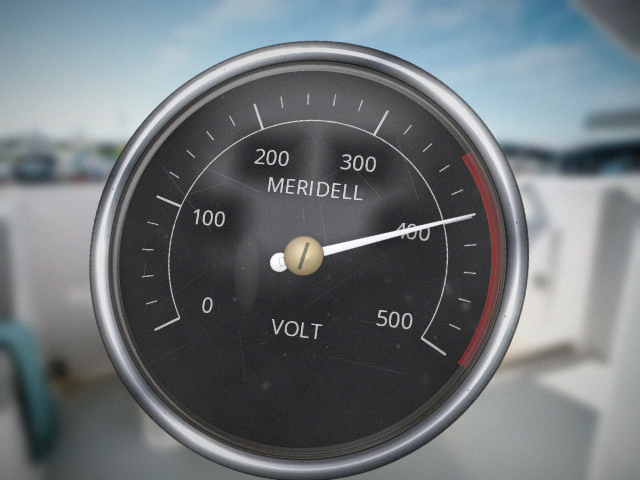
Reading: 400 V
